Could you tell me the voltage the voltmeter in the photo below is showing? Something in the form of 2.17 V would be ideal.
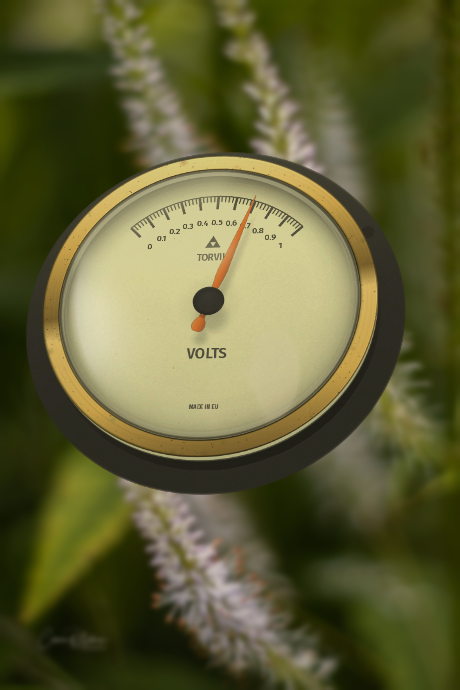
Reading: 0.7 V
